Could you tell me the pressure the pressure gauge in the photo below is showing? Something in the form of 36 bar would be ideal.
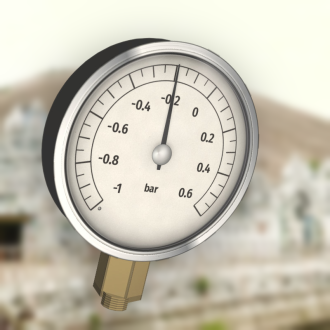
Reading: -0.2 bar
